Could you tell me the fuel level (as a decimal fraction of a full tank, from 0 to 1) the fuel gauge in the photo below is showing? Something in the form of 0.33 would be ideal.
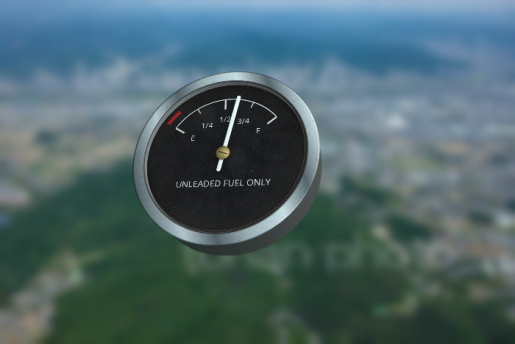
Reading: 0.625
